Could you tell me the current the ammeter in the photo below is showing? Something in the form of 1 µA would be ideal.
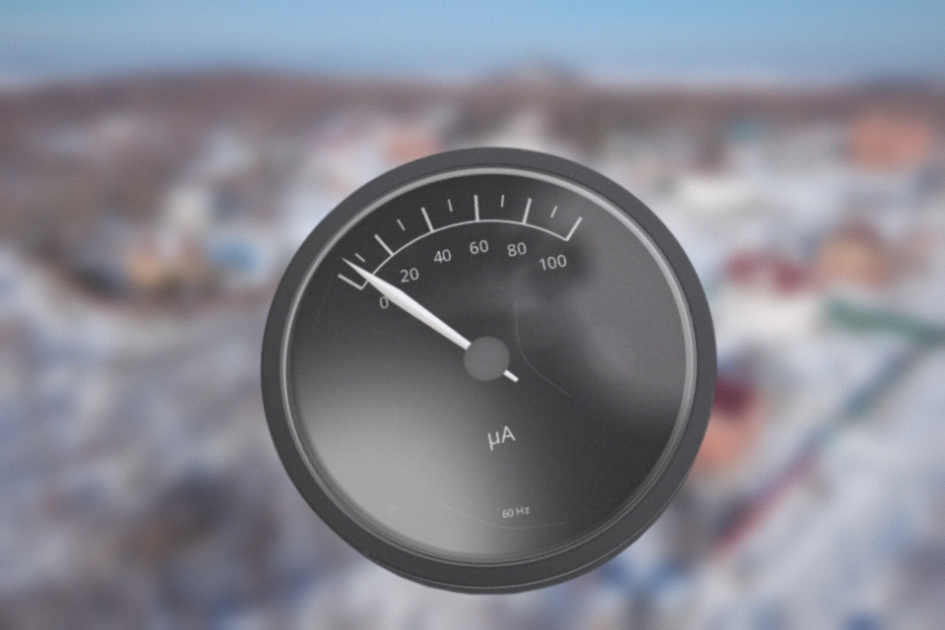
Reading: 5 µA
